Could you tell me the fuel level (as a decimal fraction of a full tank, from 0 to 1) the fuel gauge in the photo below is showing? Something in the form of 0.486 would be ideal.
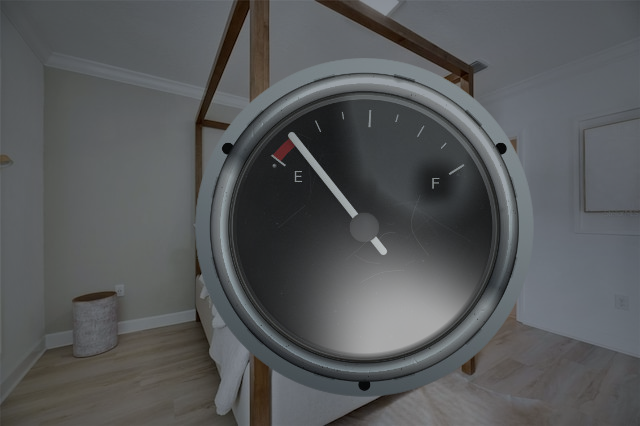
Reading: 0.125
